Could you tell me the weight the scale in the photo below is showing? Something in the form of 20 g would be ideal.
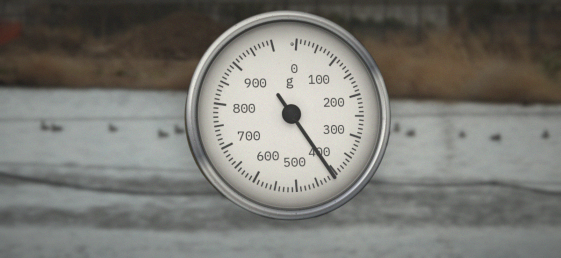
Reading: 410 g
